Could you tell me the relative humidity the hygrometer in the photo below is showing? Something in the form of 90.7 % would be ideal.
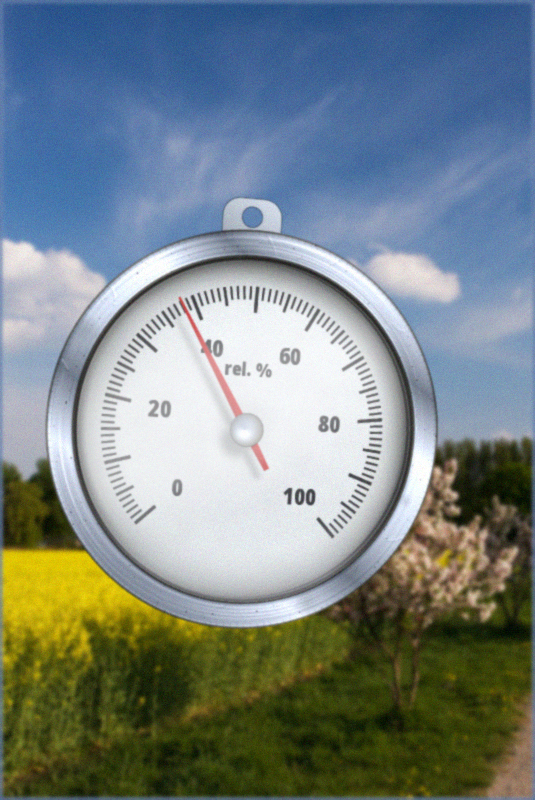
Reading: 38 %
